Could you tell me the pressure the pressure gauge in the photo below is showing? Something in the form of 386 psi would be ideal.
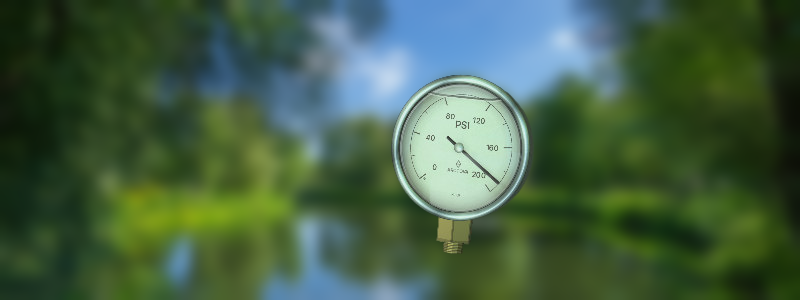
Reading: 190 psi
